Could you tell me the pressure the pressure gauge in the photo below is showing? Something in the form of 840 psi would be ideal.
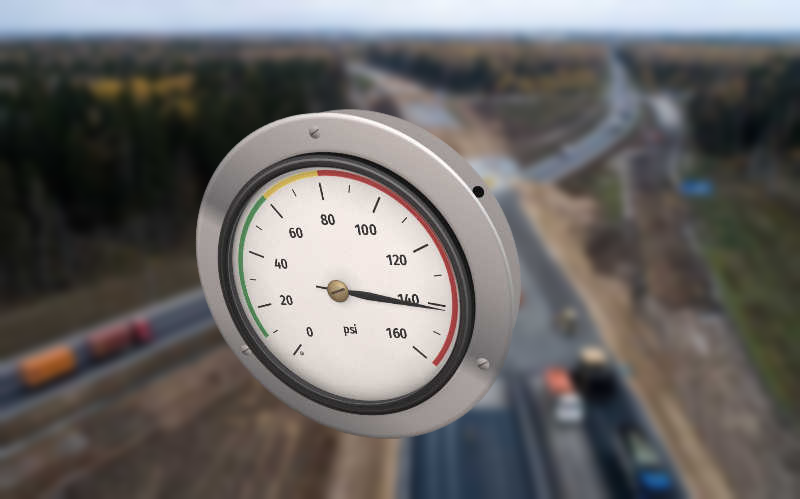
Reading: 140 psi
